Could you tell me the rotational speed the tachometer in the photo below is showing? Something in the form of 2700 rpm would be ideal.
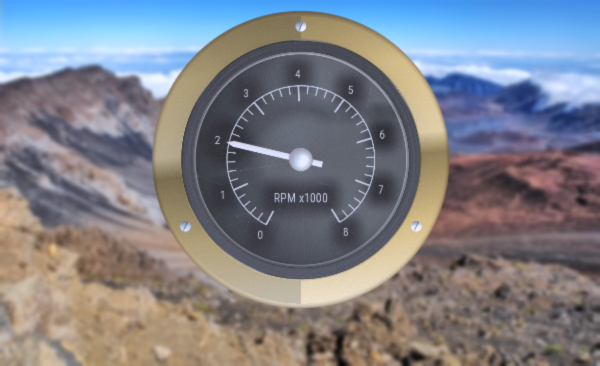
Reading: 2000 rpm
